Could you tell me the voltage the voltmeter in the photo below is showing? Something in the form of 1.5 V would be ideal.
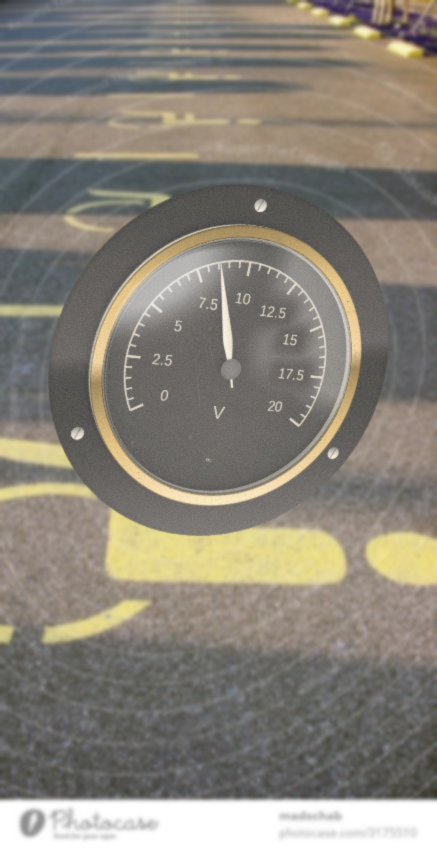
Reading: 8.5 V
